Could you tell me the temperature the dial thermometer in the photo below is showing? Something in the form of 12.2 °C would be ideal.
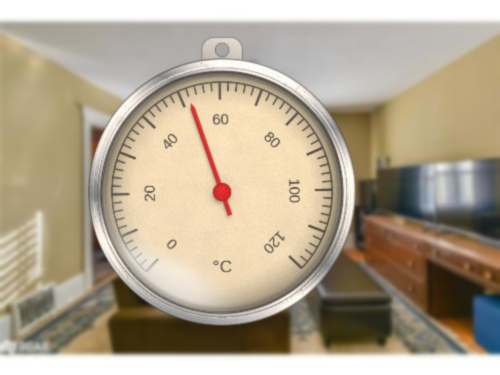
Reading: 52 °C
